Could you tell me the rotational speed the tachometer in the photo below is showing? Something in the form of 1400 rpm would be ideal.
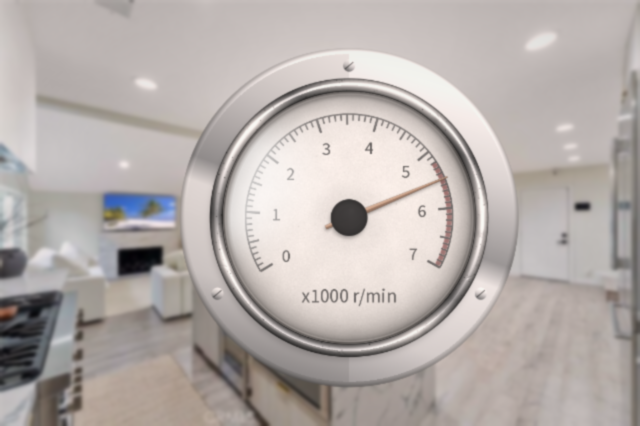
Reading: 5500 rpm
